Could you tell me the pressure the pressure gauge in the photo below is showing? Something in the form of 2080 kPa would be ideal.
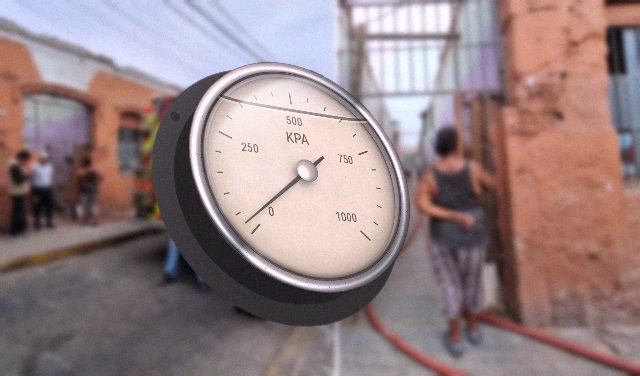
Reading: 25 kPa
